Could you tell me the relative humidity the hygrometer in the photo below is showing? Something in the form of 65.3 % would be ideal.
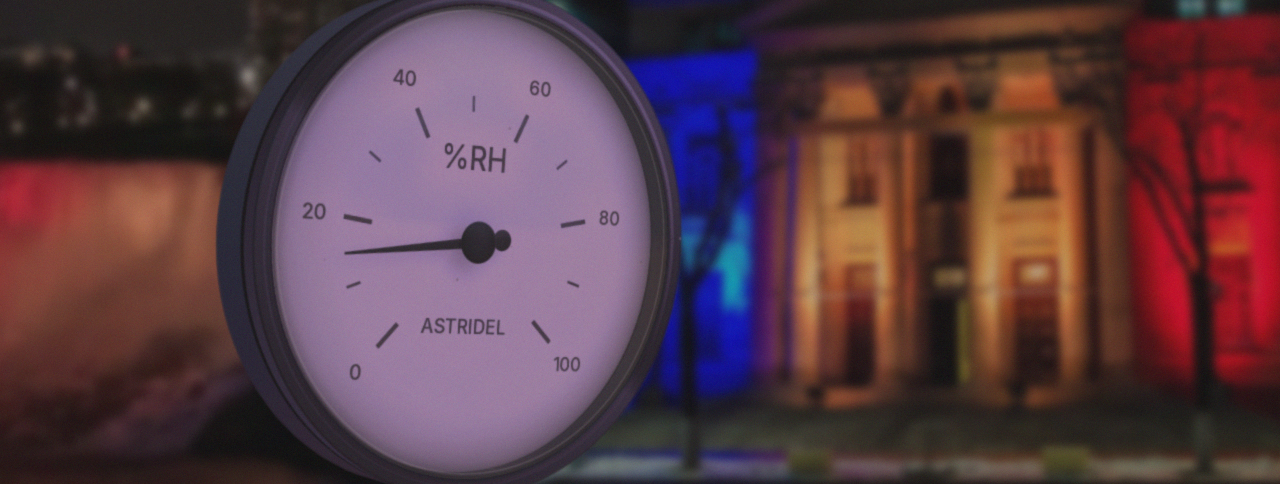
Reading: 15 %
